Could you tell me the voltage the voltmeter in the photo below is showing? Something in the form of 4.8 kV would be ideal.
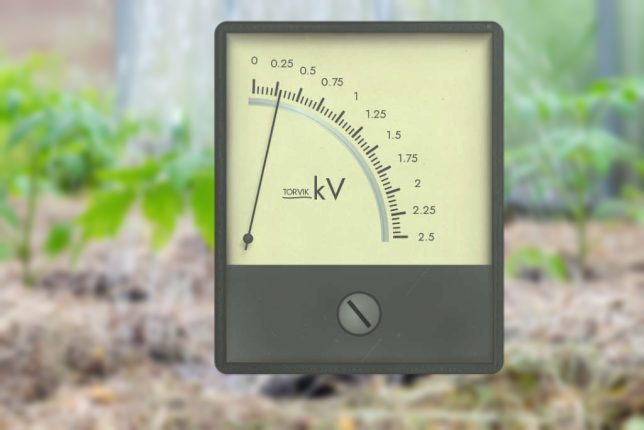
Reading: 0.3 kV
